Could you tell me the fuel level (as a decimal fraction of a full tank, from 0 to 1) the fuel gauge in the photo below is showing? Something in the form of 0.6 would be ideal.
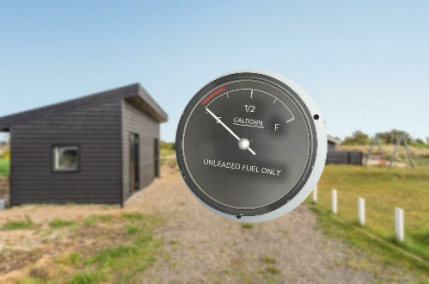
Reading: 0
